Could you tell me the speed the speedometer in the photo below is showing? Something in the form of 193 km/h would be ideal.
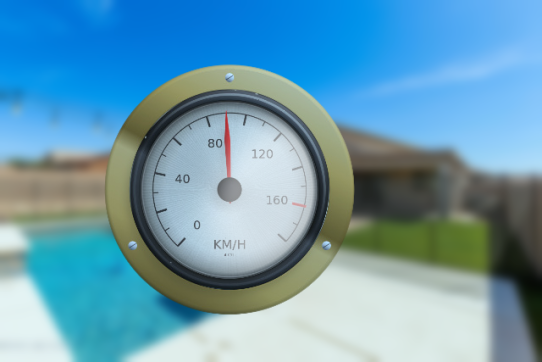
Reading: 90 km/h
